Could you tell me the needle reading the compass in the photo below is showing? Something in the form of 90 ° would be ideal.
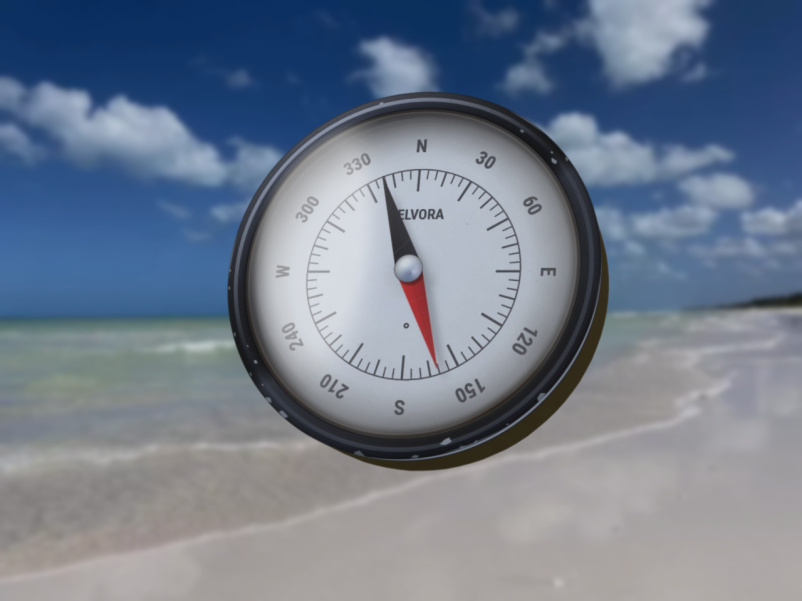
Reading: 160 °
